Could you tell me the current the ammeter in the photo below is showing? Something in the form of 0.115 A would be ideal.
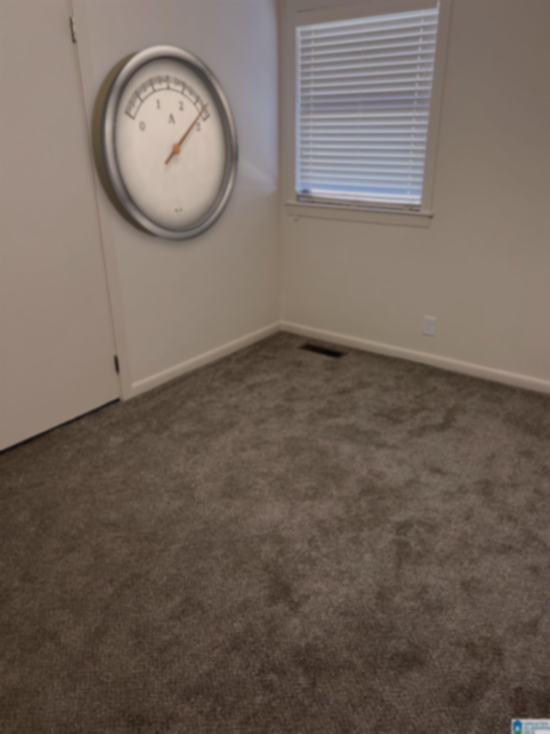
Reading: 2.75 A
